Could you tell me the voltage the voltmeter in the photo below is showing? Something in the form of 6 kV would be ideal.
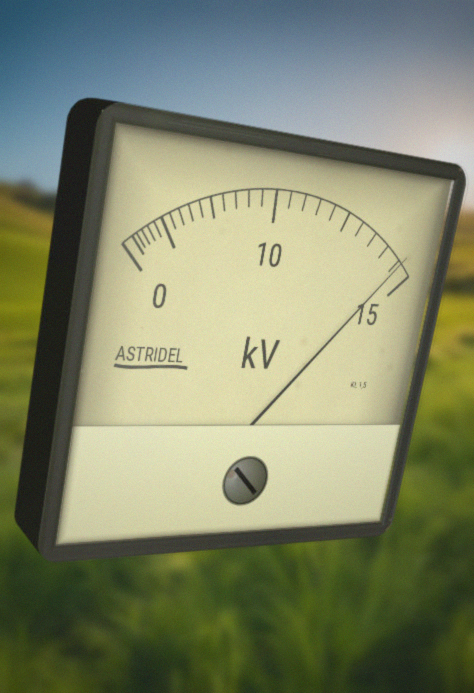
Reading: 14.5 kV
